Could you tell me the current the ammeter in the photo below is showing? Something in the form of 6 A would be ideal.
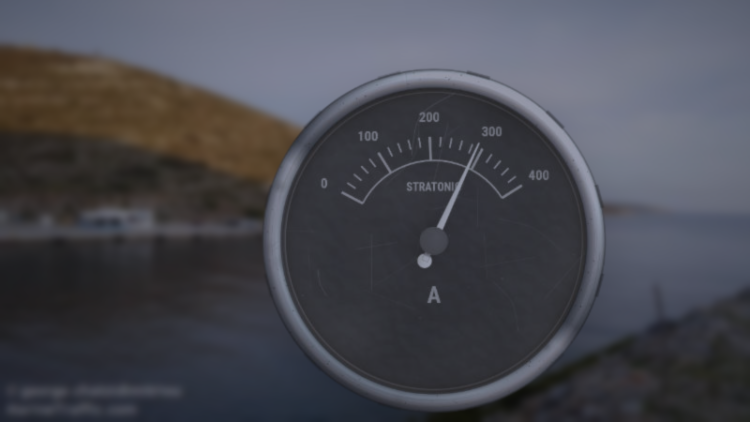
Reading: 290 A
